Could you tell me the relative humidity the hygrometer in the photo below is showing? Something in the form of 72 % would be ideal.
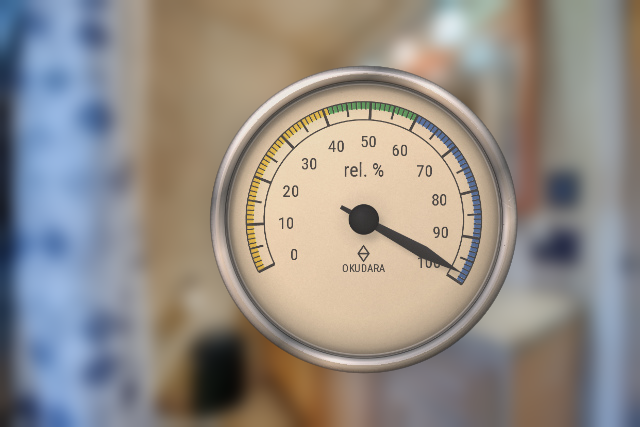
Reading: 98 %
